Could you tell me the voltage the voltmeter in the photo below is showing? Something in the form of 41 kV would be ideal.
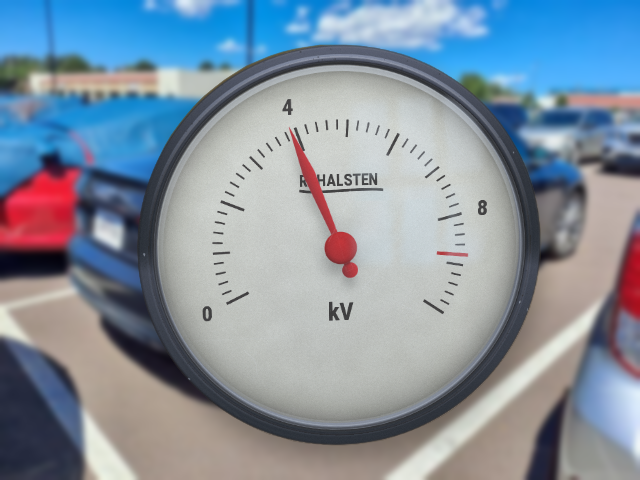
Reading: 3.9 kV
